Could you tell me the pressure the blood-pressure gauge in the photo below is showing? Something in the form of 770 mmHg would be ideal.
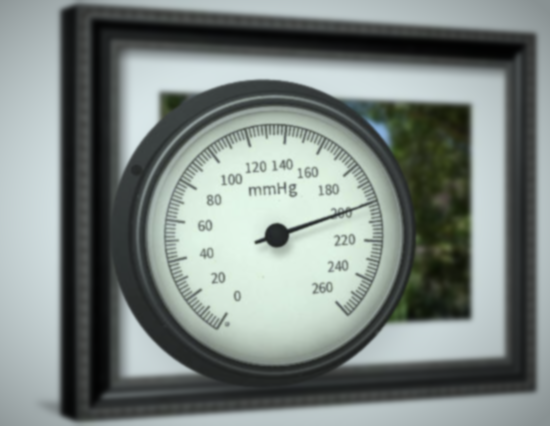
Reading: 200 mmHg
